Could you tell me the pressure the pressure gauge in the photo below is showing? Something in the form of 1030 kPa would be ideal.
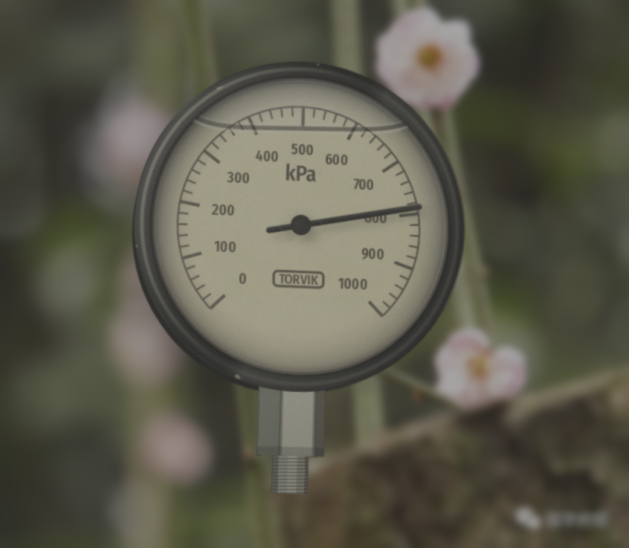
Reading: 790 kPa
